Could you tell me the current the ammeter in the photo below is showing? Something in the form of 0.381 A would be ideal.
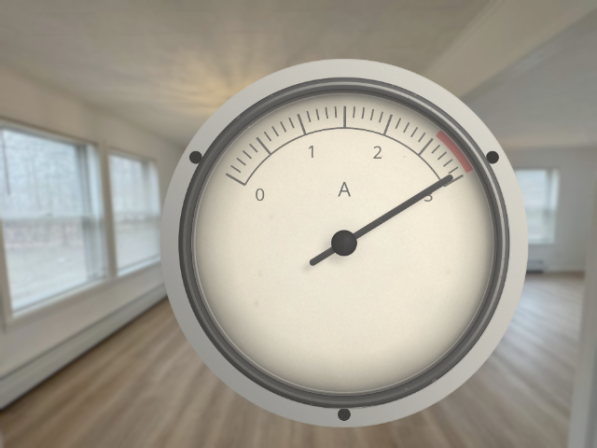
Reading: 2.95 A
